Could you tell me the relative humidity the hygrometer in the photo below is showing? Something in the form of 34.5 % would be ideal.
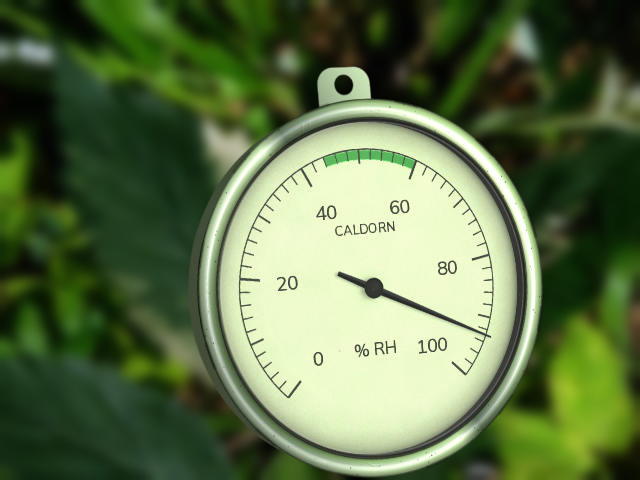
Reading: 93 %
